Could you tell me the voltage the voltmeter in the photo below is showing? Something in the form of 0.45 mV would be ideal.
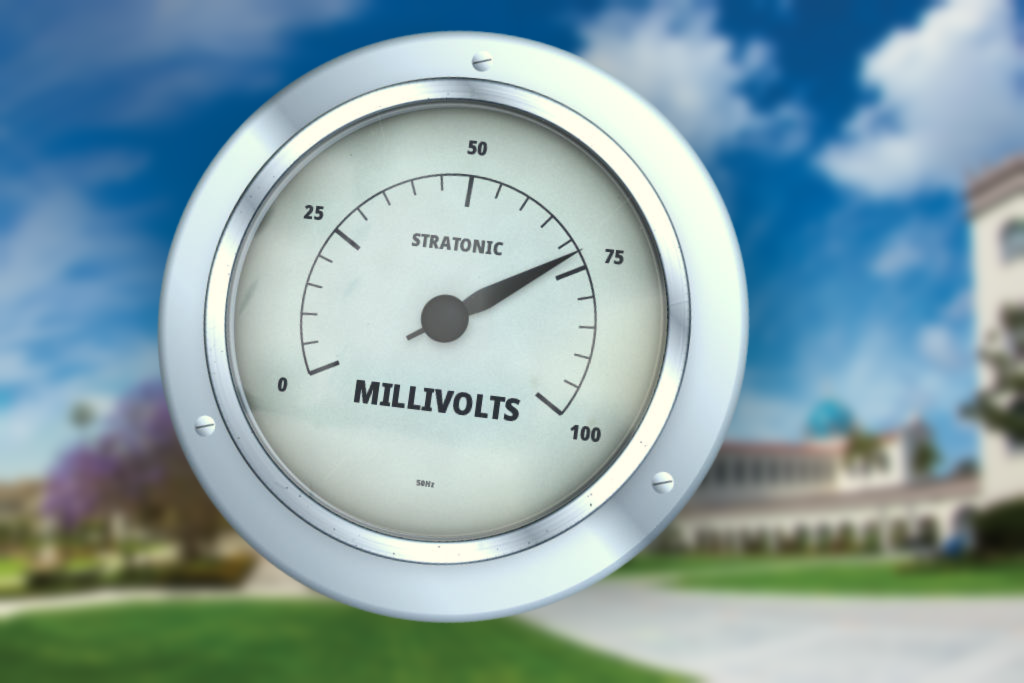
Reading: 72.5 mV
